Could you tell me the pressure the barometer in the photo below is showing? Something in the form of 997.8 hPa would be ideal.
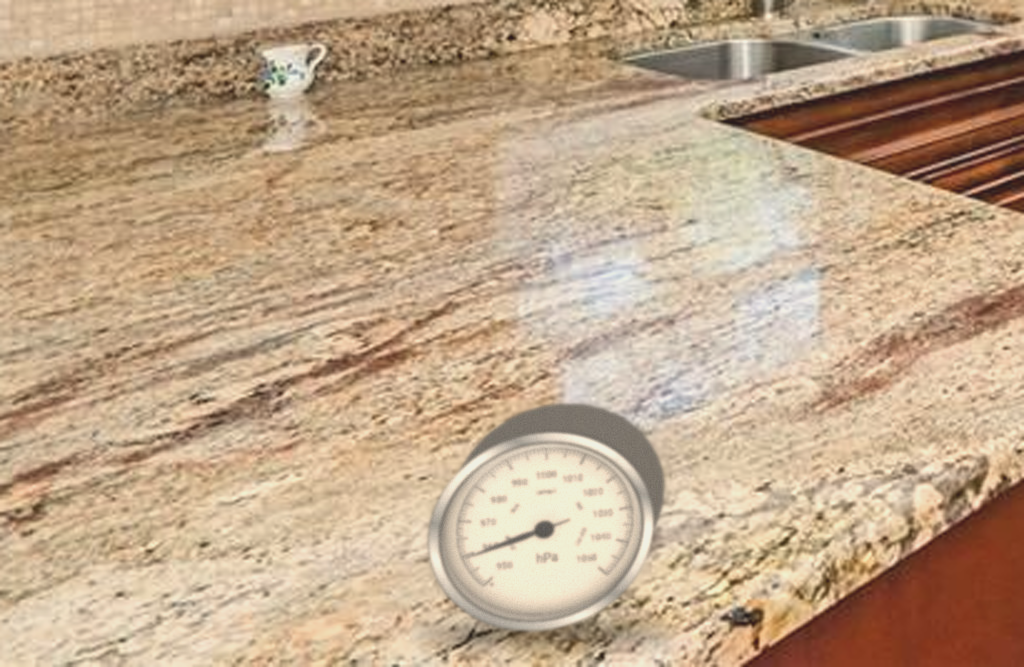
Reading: 960 hPa
